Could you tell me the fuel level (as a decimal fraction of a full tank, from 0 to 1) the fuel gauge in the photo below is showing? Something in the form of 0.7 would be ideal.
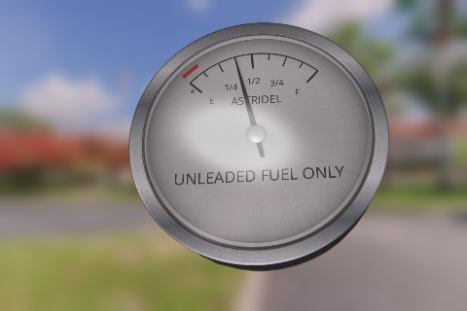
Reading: 0.375
